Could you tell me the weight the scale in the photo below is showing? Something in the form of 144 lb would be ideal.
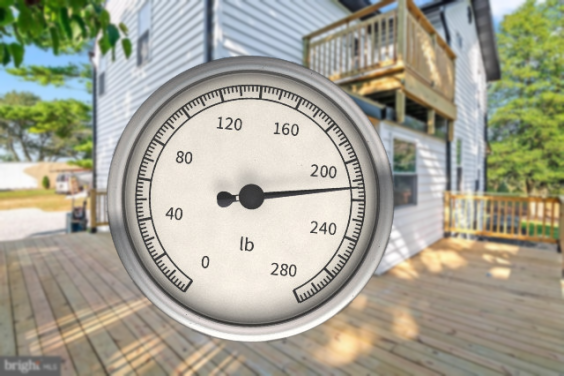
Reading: 214 lb
